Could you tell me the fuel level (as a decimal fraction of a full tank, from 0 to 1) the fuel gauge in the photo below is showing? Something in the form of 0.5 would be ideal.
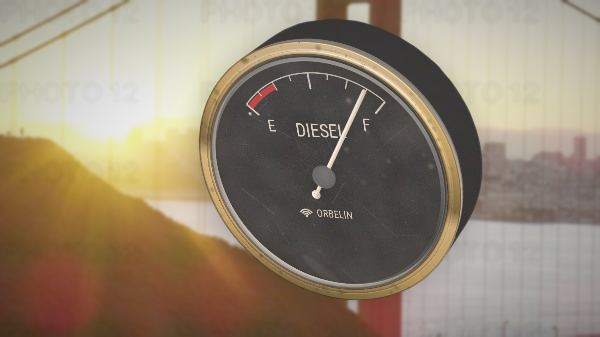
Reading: 0.875
